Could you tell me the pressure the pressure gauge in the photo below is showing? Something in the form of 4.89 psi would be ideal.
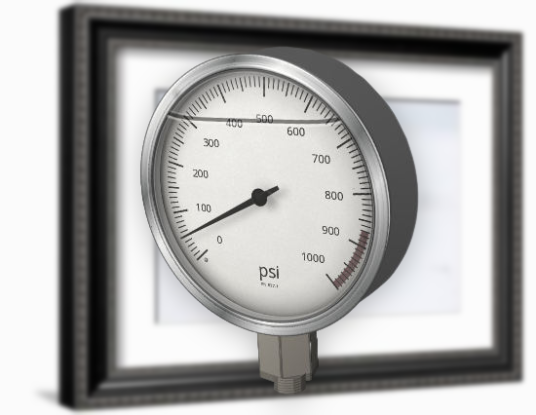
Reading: 50 psi
